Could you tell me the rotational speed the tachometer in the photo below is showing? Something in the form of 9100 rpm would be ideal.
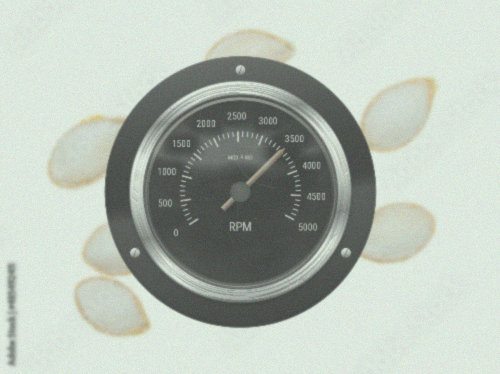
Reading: 3500 rpm
